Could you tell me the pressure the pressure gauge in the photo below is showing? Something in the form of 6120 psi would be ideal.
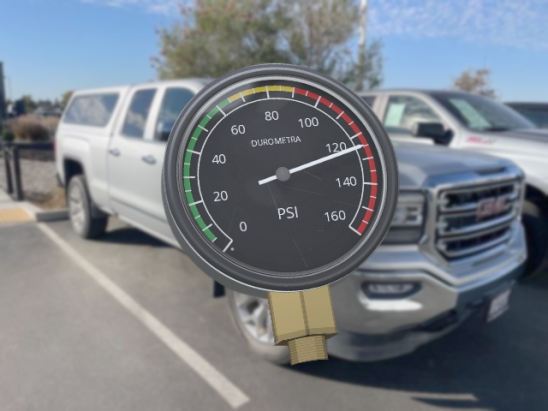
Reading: 125 psi
